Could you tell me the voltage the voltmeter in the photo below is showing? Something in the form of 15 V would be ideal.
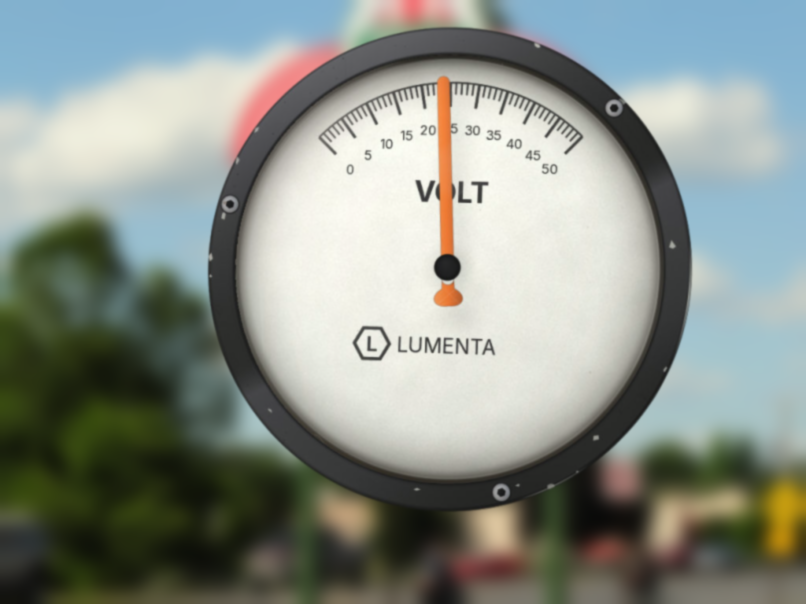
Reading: 24 V
